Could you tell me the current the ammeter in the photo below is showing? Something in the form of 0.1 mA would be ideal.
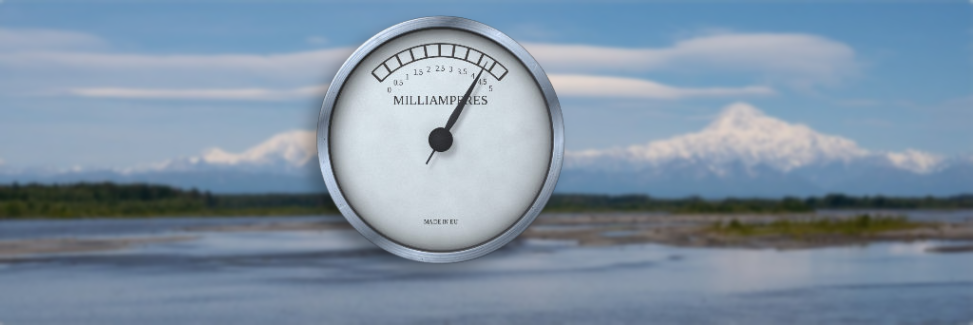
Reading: 4.25 mA
